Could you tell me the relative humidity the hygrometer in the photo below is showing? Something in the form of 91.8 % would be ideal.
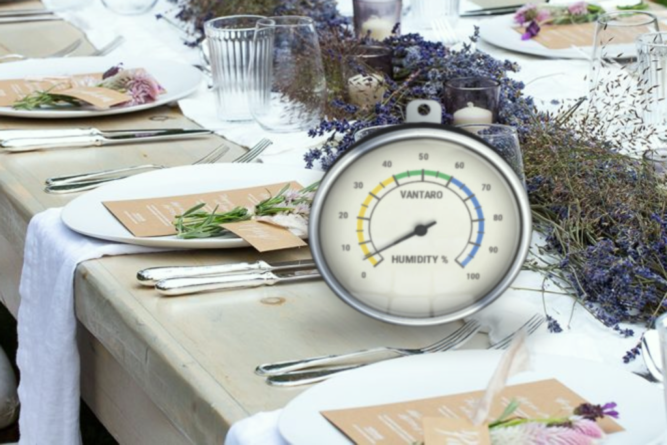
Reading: 5 %
